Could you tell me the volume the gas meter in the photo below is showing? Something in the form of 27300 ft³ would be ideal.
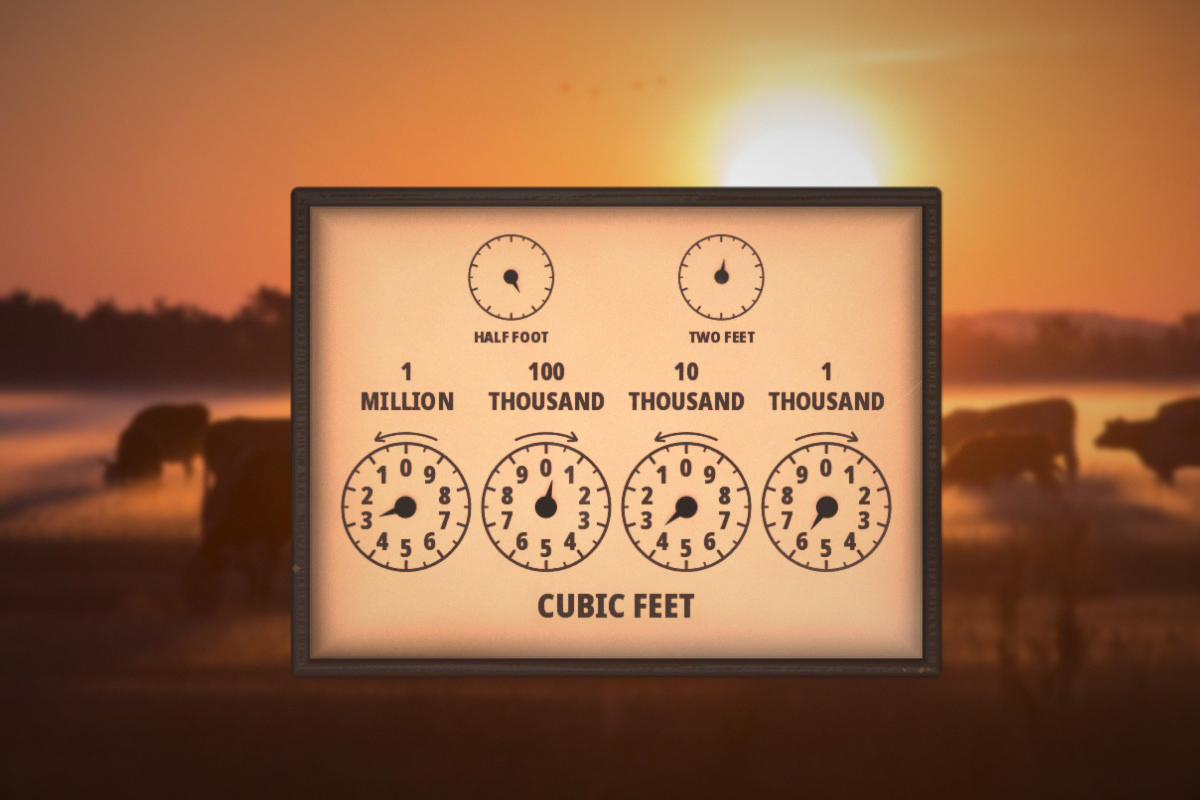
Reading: 303600 ft³
